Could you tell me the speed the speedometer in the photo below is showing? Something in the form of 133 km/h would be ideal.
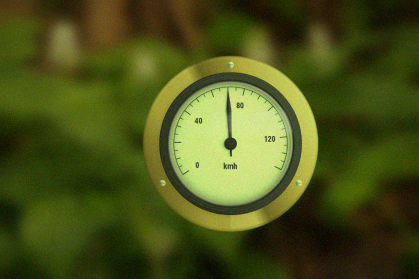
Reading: 70 km/h
